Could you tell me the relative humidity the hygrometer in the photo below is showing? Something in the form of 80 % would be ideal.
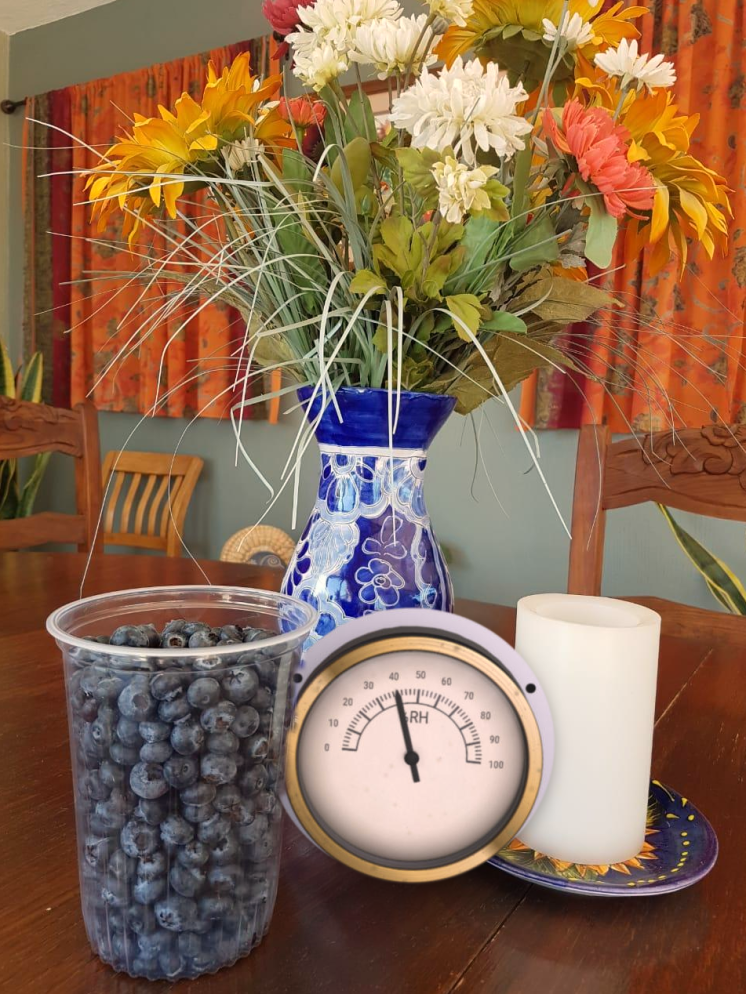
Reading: 40 %
